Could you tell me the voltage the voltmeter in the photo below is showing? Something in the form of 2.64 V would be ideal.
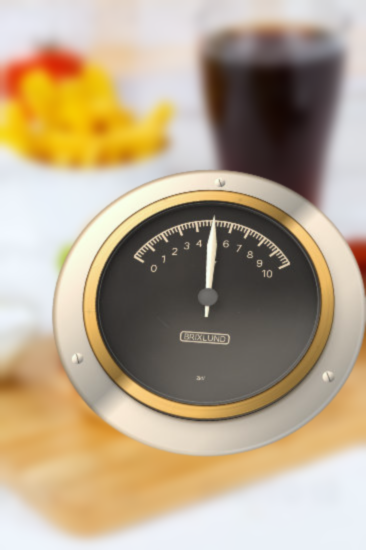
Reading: 5 V
